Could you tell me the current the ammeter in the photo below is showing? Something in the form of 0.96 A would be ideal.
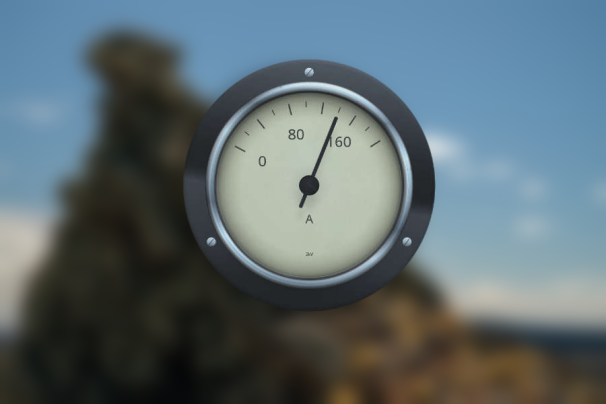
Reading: 140 A
